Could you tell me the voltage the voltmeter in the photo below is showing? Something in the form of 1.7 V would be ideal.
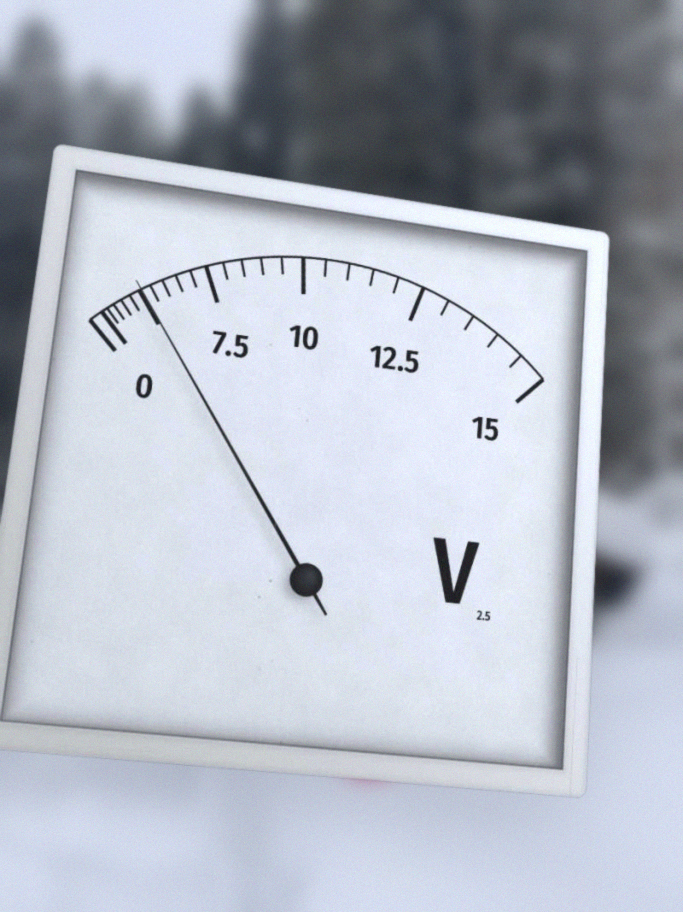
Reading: 5 V
